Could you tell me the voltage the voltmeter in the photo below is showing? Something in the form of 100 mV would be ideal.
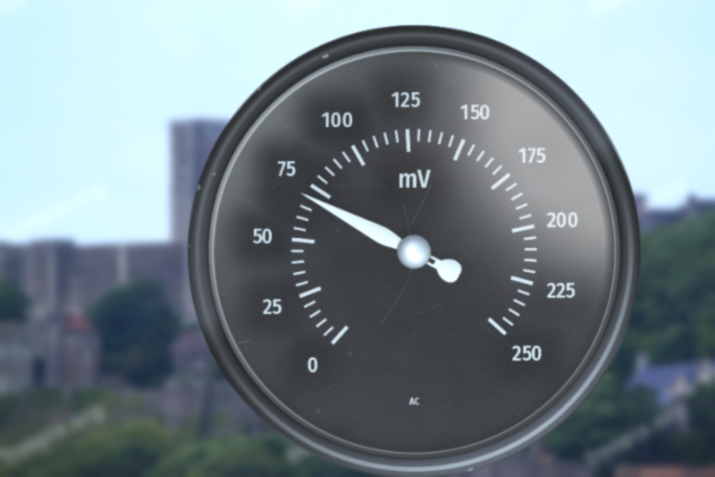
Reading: 70 mV
